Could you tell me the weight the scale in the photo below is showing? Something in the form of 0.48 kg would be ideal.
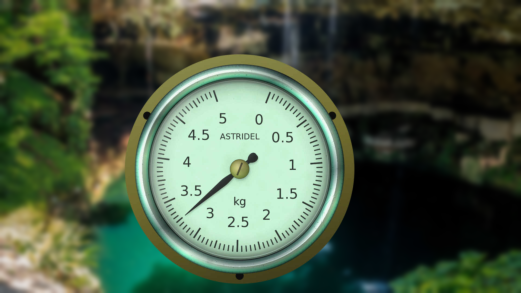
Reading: 3.25 kg
